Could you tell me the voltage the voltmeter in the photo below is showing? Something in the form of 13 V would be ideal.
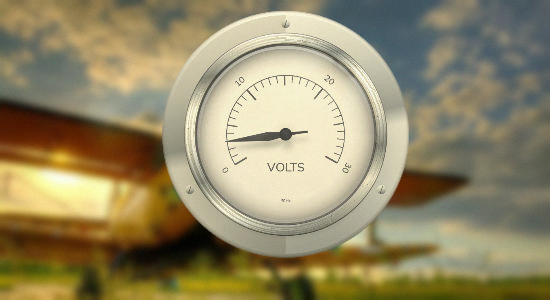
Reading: 3 V
